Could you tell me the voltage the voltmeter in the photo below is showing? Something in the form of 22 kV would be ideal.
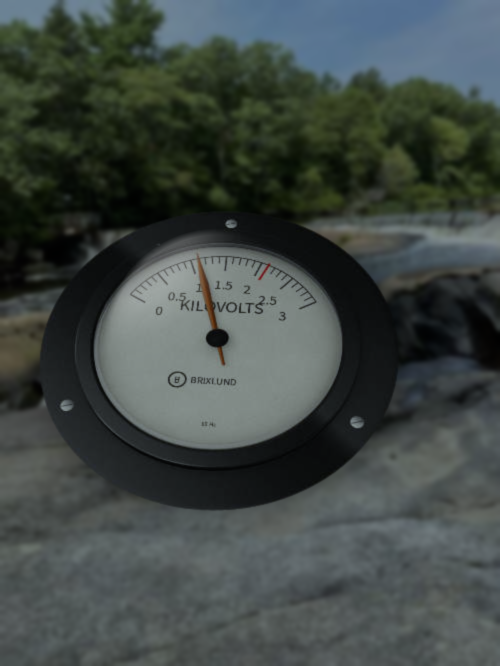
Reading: 1.1 kV
